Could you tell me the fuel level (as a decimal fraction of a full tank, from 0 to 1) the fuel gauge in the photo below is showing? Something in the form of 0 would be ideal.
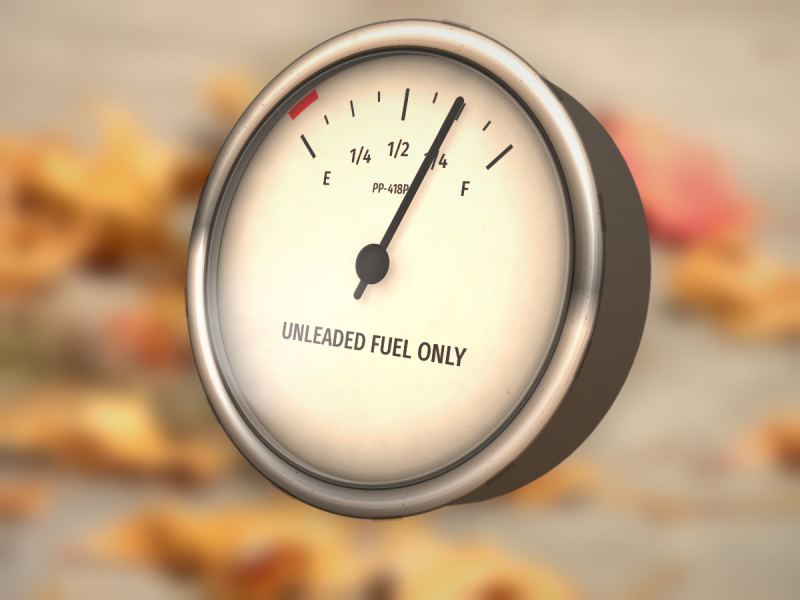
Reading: 0.75
